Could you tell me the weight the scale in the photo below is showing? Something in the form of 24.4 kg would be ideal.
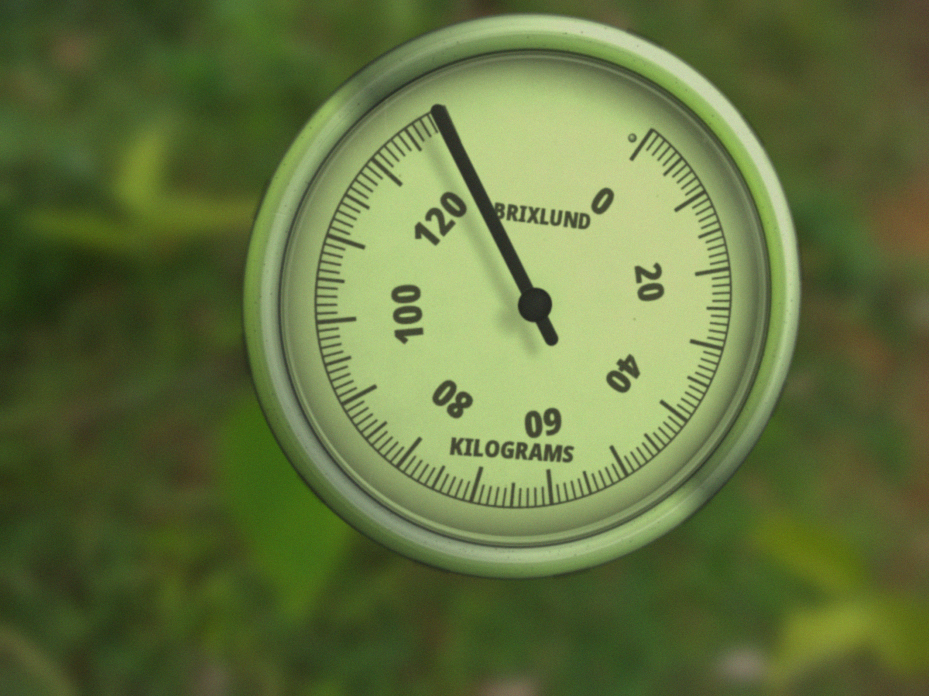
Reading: 129 kg
